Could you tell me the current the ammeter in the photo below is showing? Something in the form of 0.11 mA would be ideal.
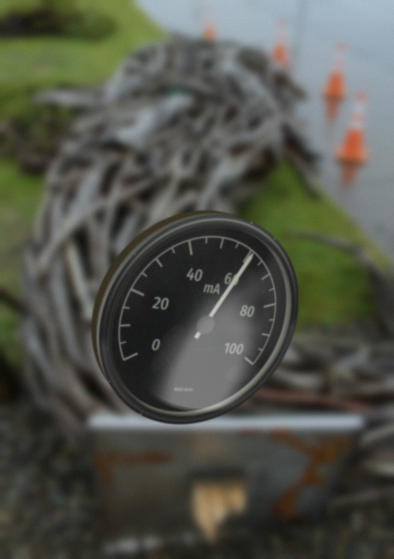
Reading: 60 mA
